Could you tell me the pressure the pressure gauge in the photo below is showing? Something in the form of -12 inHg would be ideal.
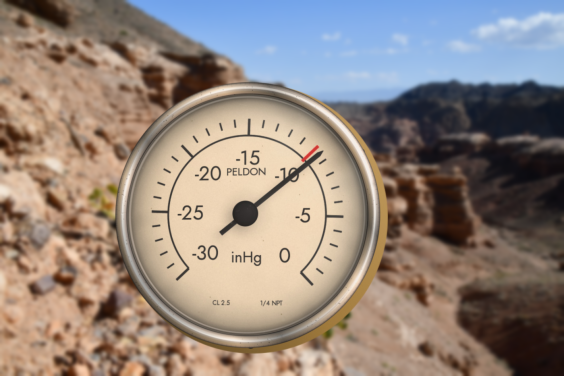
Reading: -9.5 inHg
